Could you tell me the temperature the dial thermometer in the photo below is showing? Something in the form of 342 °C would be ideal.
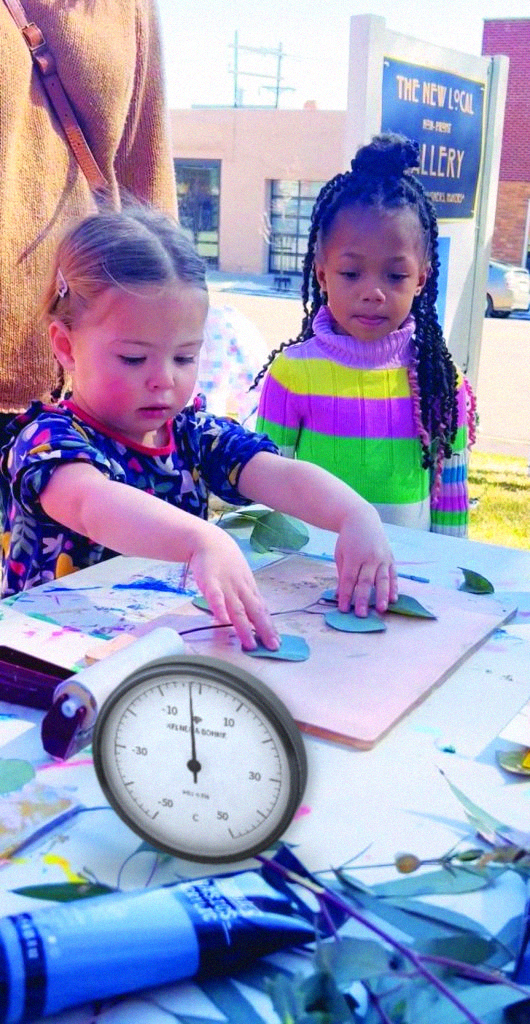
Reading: -2 °C
